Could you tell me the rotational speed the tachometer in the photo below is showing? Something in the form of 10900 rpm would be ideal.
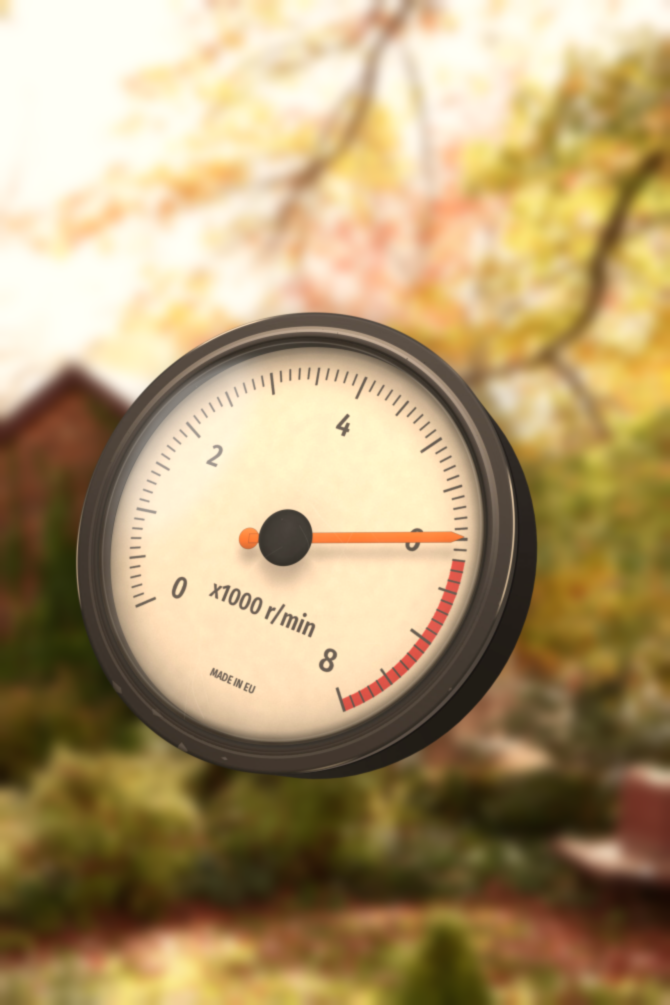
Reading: 6000 rpm
